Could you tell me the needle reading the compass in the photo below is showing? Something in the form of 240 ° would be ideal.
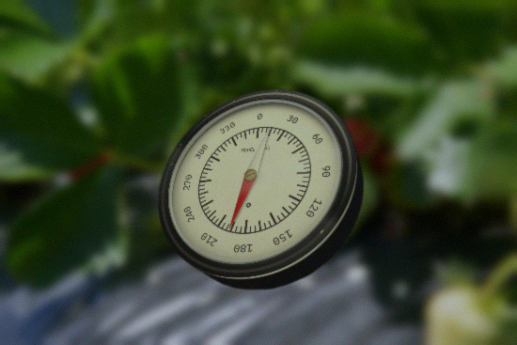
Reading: 195 °
